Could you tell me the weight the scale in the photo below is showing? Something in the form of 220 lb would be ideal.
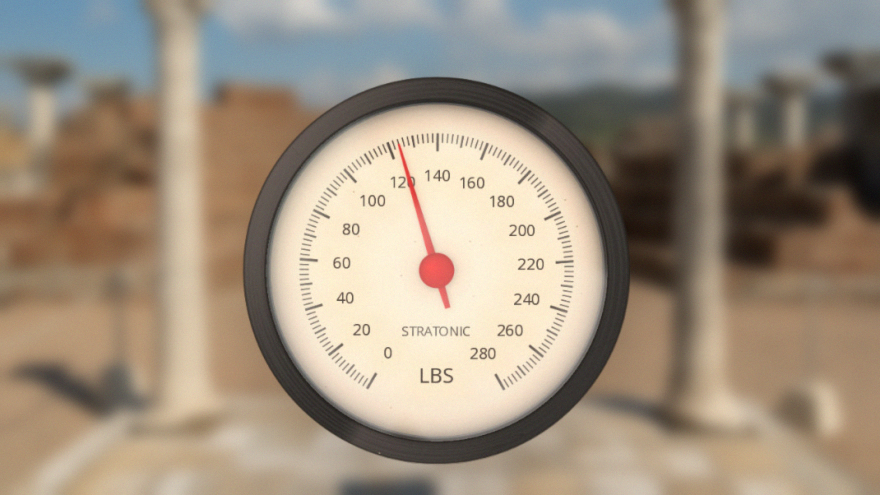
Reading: 124 lb
